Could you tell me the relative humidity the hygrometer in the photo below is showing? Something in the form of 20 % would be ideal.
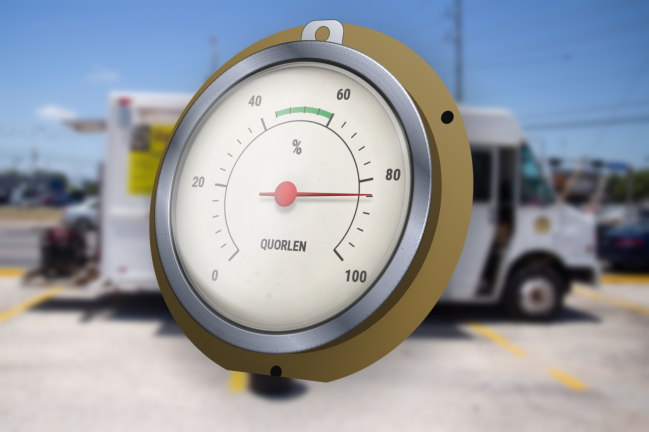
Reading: 84 %
